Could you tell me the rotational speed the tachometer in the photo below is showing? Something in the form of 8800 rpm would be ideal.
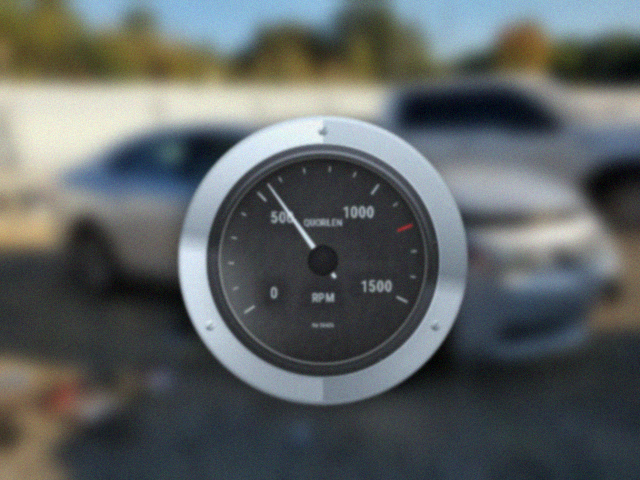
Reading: 550 rpm
